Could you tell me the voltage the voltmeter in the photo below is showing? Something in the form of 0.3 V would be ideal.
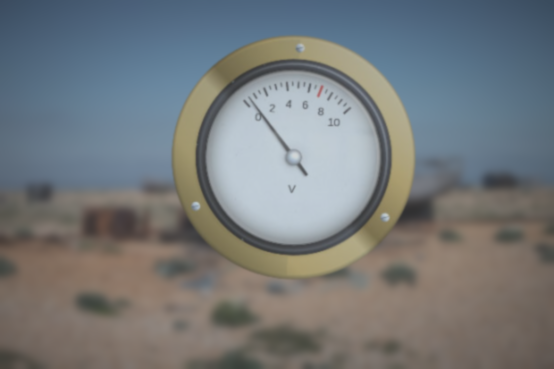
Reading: 0.5 V
